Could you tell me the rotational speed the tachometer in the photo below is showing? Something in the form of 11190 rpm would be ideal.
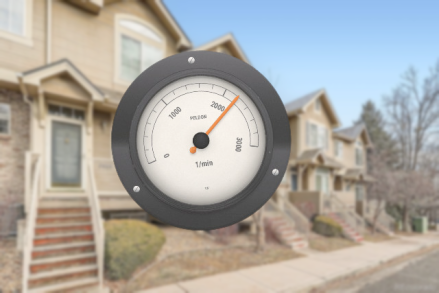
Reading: 2200 rpm
